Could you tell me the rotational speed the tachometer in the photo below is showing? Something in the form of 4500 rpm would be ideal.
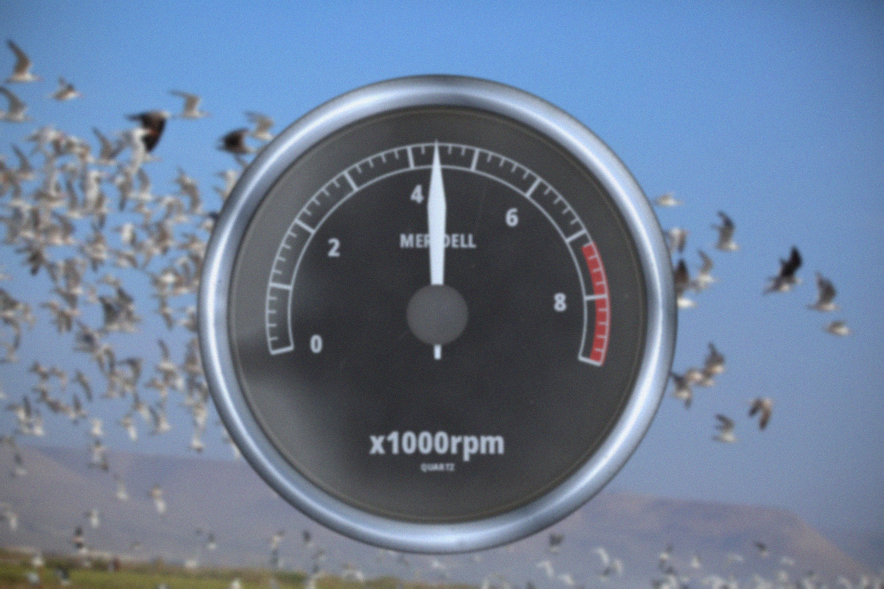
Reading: 4400 rpm
